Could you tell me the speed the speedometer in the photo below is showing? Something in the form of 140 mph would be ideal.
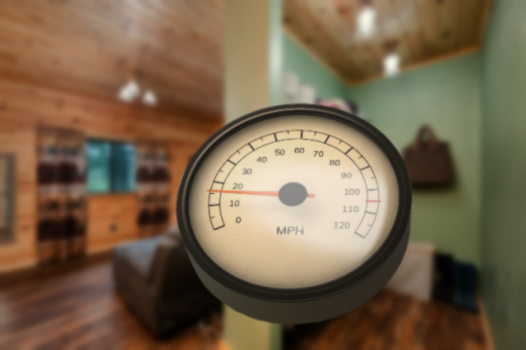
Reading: 15 mph
